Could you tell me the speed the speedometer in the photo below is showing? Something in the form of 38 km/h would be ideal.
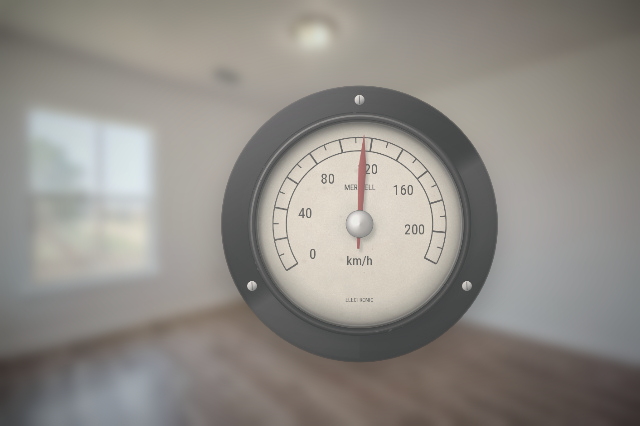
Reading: 115 km/h
